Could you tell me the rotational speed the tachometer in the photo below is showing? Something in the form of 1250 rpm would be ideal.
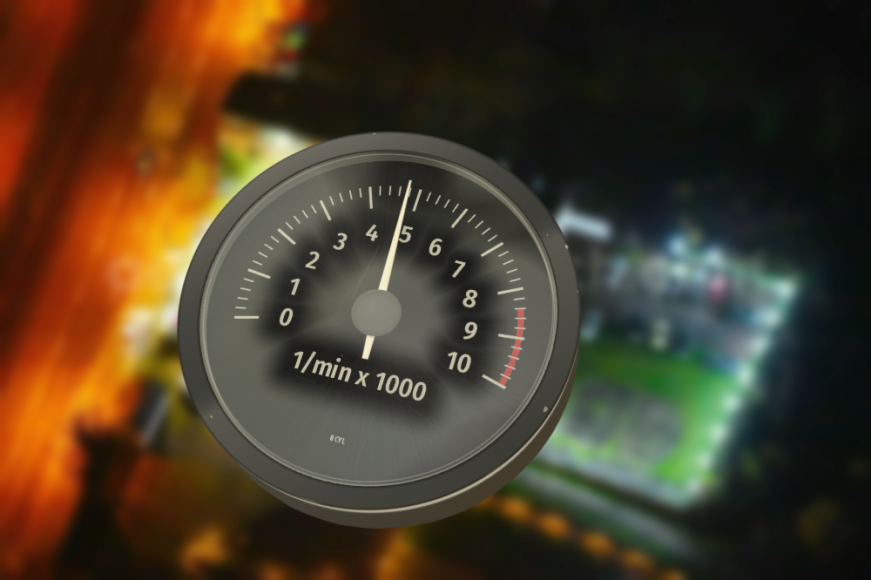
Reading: 4800 rpm
